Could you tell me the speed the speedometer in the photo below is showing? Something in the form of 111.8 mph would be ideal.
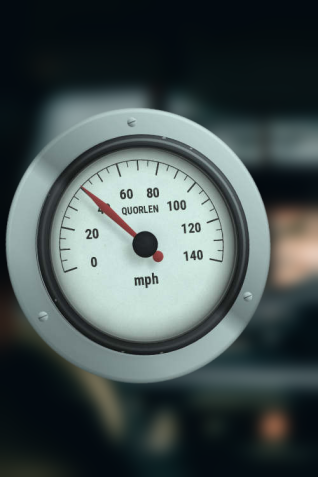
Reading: 40 mph
